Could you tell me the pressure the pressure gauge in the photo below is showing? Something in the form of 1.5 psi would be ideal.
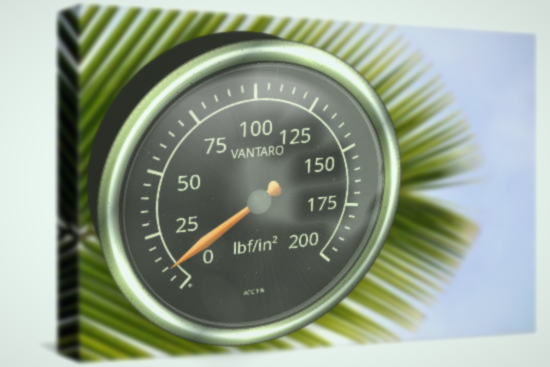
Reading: 10 psi
